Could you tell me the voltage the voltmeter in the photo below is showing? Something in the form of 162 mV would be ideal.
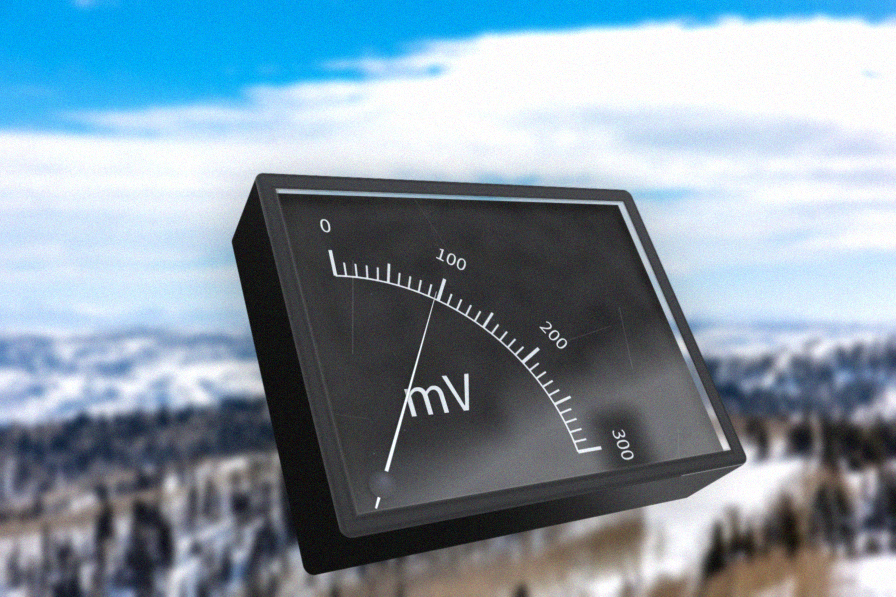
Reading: 95 mV
